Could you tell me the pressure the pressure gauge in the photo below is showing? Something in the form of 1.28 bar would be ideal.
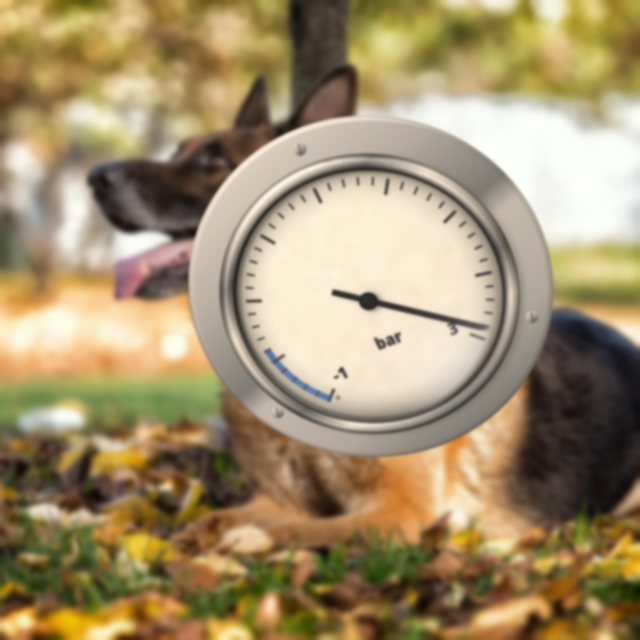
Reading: 2.9 bar
